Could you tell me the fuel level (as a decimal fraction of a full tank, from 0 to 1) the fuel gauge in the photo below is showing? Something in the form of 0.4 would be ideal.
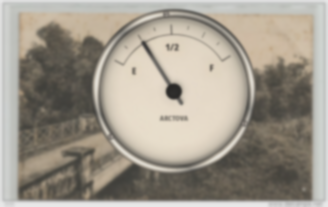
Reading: 0.25
